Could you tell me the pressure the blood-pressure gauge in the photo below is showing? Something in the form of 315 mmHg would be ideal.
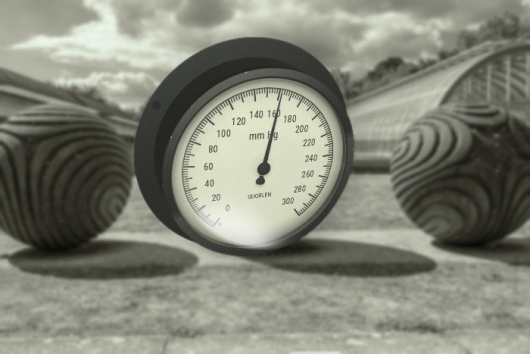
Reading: 160 mmHg
